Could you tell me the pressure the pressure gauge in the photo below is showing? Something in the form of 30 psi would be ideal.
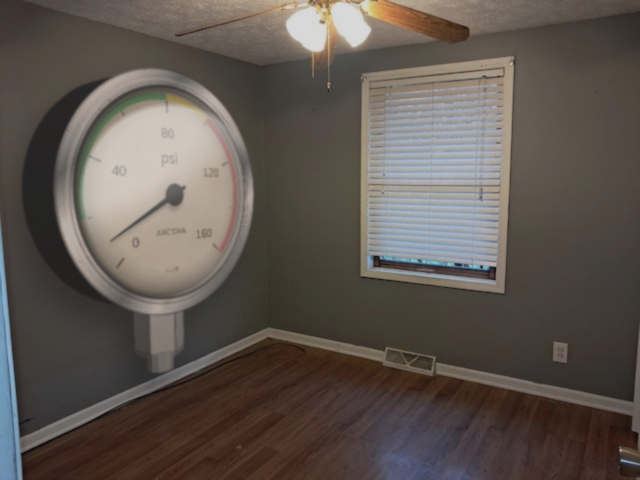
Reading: 10 psi
